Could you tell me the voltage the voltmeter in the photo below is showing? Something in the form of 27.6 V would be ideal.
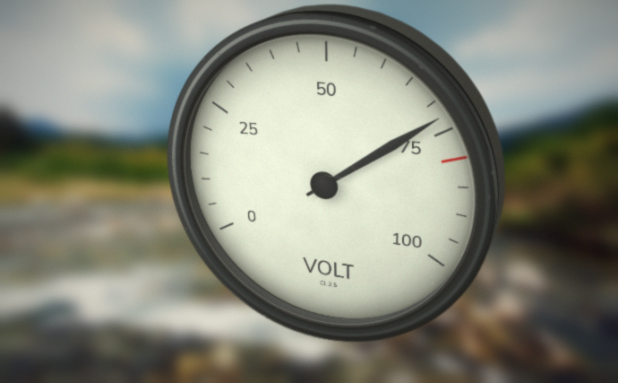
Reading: 72.5 V
